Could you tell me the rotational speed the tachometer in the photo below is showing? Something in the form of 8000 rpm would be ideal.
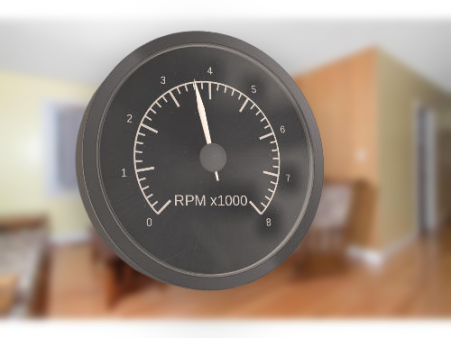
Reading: 3600 rpm
